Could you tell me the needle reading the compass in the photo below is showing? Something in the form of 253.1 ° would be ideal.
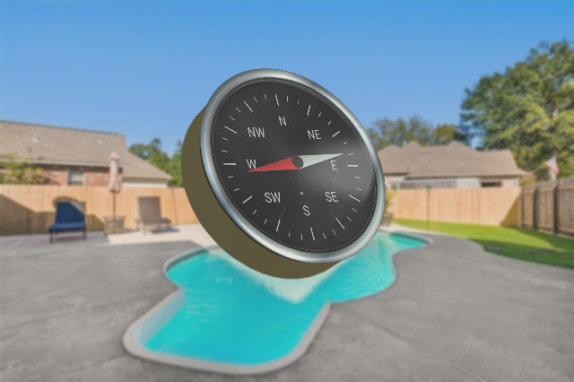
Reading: 260 °
